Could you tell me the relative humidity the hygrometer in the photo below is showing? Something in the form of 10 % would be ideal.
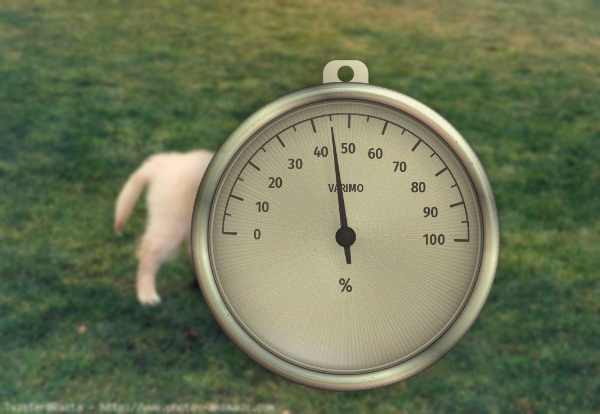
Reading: 45 %
